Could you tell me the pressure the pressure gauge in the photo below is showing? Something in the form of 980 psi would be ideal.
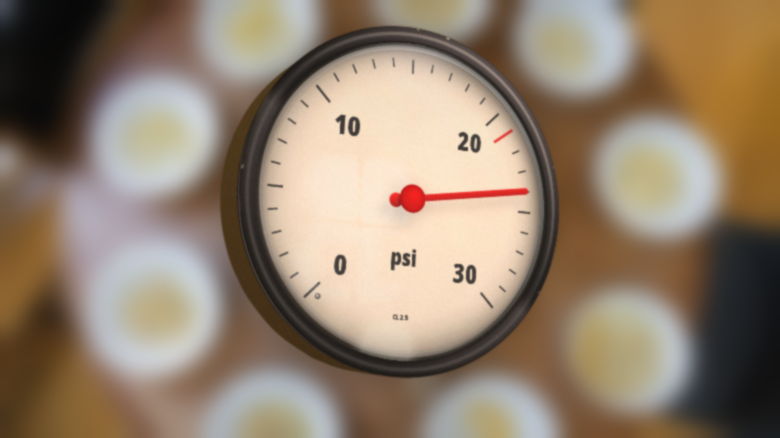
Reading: 24 psi
